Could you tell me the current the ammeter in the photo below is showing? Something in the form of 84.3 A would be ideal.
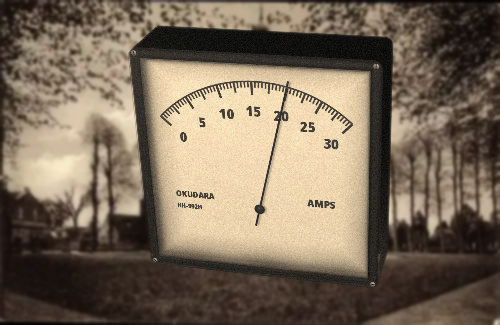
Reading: 20 A
